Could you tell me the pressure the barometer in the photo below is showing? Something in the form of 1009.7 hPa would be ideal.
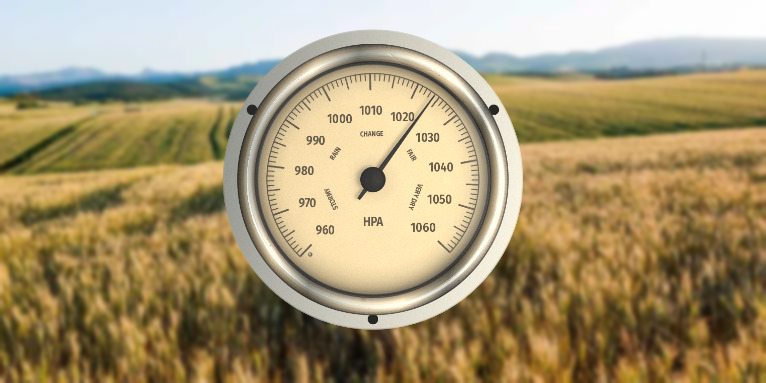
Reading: 1024 hPa
